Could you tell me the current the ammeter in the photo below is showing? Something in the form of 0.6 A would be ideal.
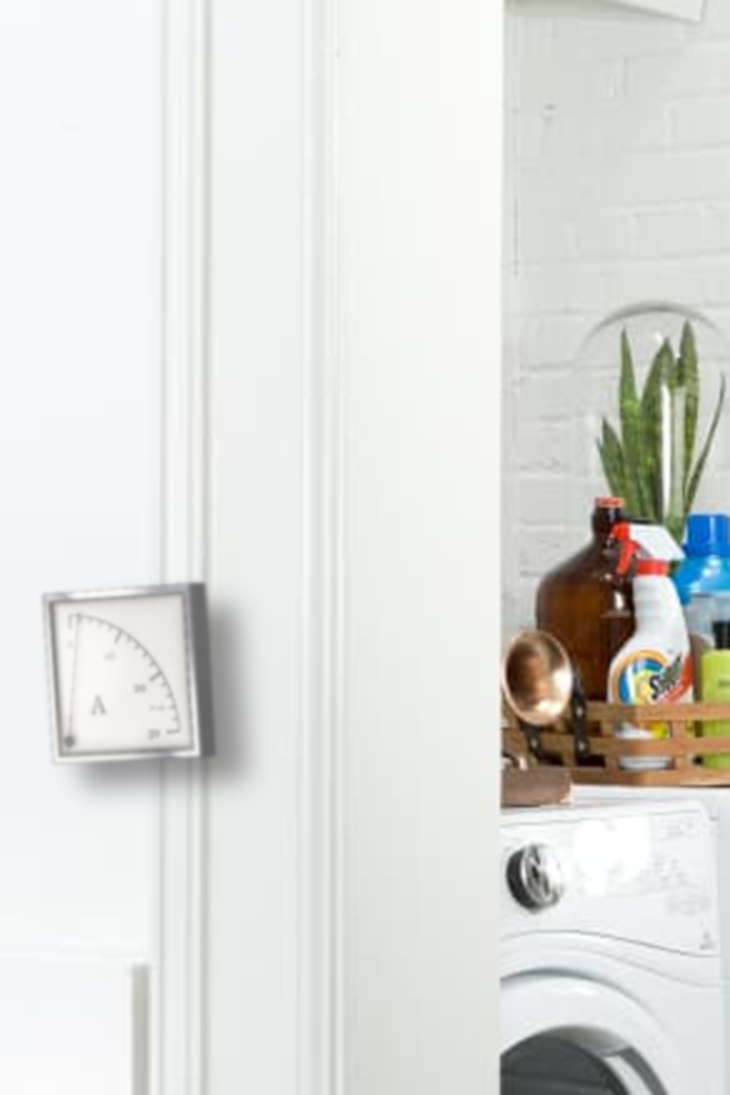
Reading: 2 A
